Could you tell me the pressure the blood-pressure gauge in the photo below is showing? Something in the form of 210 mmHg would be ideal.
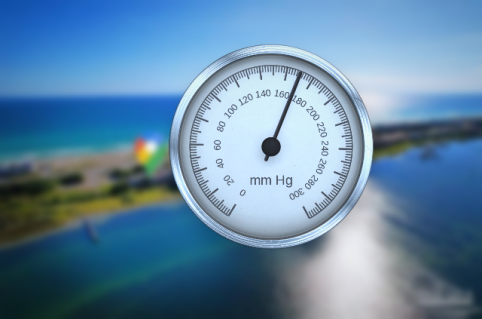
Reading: 170 mmHg
